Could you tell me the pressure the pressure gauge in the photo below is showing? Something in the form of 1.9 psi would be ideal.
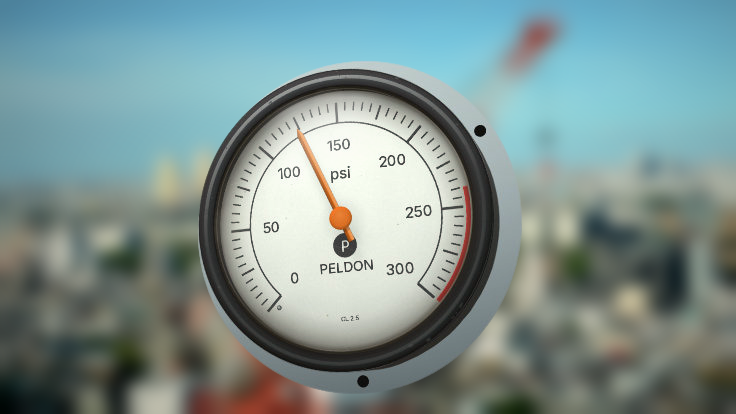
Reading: 125 psi
